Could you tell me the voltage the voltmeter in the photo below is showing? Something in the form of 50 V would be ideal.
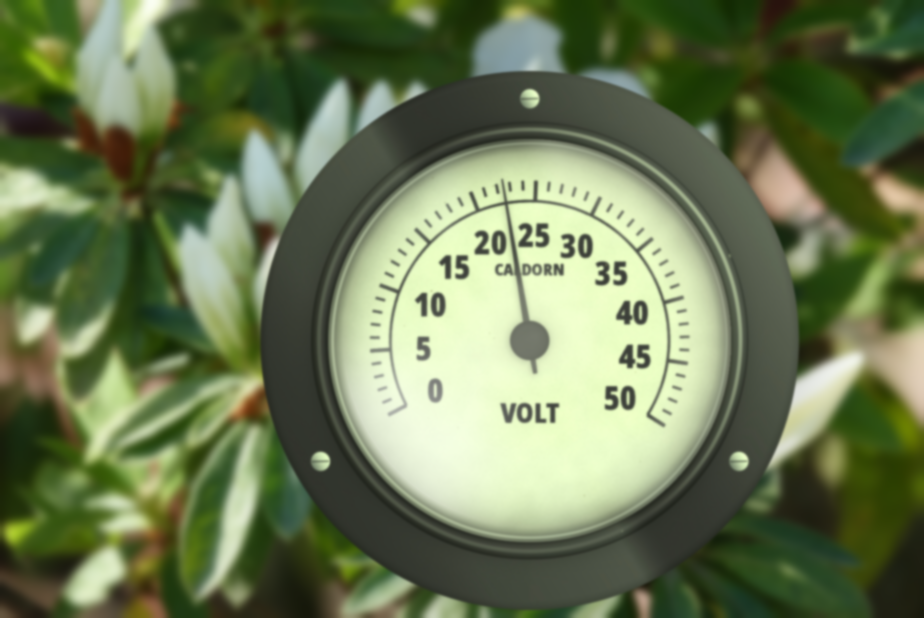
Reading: 22.5 V
